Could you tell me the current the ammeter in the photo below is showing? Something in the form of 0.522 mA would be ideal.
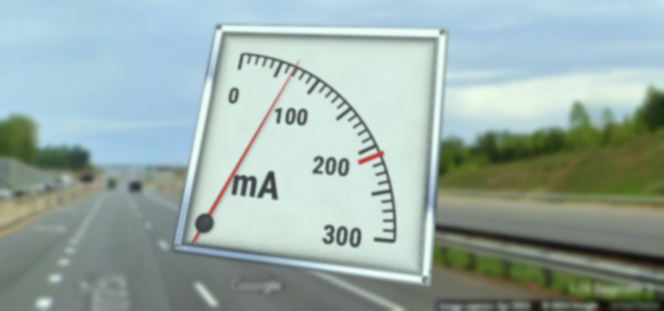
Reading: 70 mA
